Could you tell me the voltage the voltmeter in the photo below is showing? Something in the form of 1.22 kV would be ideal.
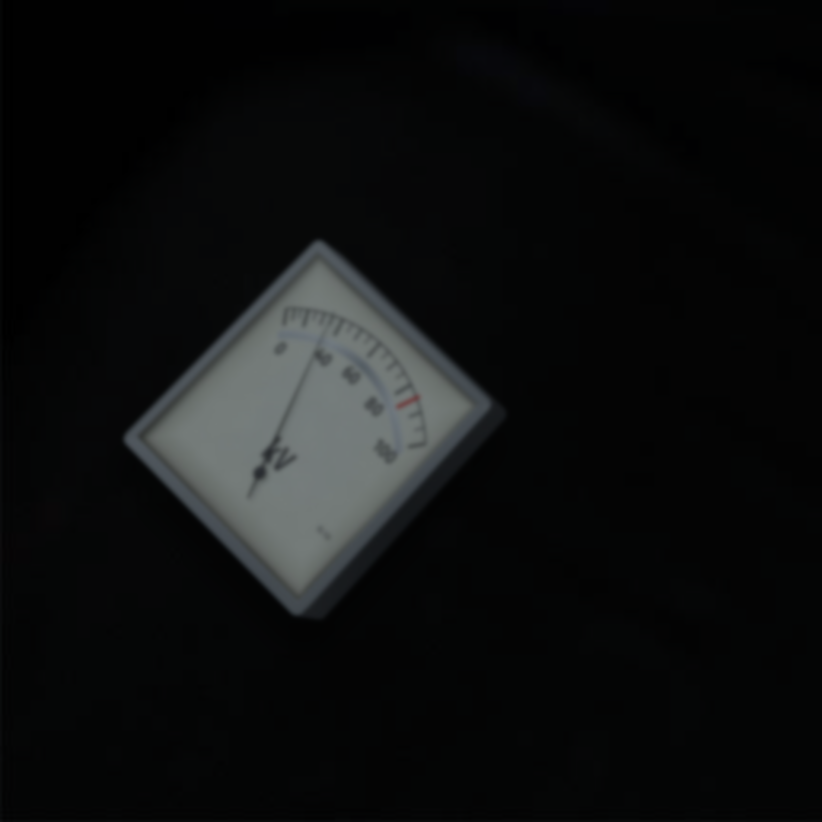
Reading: 35 kV
